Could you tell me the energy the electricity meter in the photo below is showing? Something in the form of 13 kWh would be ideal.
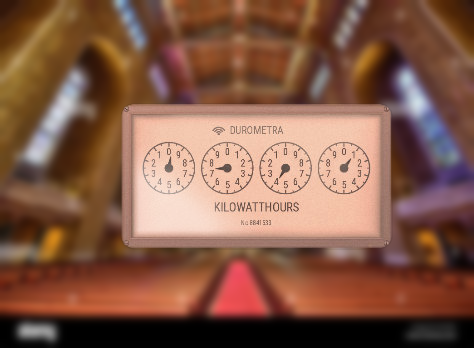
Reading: 9741 kWh
